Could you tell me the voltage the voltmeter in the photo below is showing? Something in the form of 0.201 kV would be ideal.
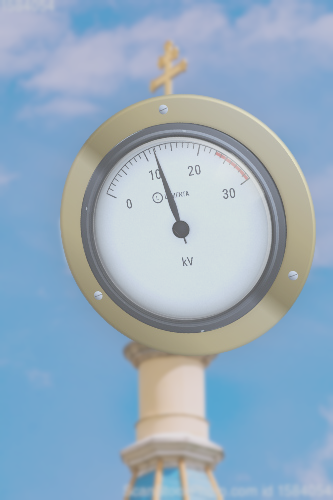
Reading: 12 kV
